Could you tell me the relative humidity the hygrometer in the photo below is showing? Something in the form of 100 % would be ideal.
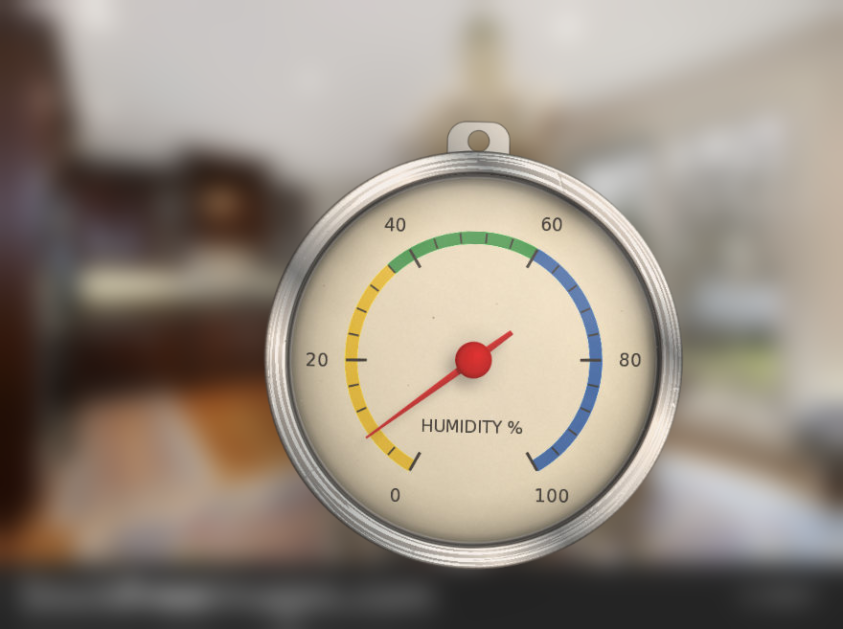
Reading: 8 %
